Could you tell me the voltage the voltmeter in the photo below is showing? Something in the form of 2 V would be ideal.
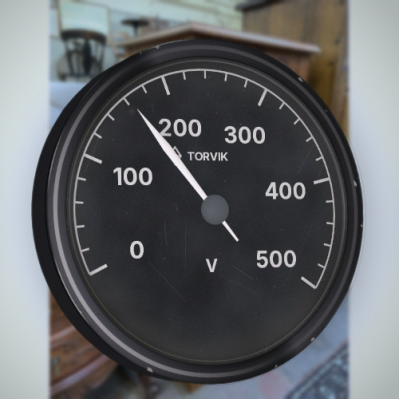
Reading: 160 V
